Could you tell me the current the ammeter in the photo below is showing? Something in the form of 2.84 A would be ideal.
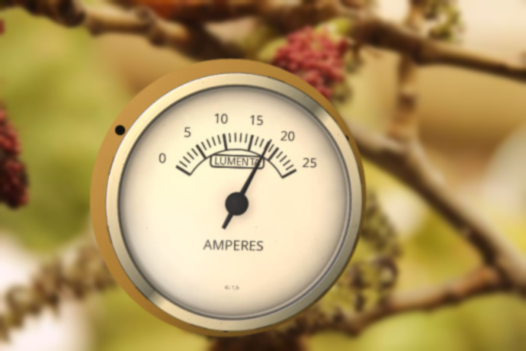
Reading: 18 A
